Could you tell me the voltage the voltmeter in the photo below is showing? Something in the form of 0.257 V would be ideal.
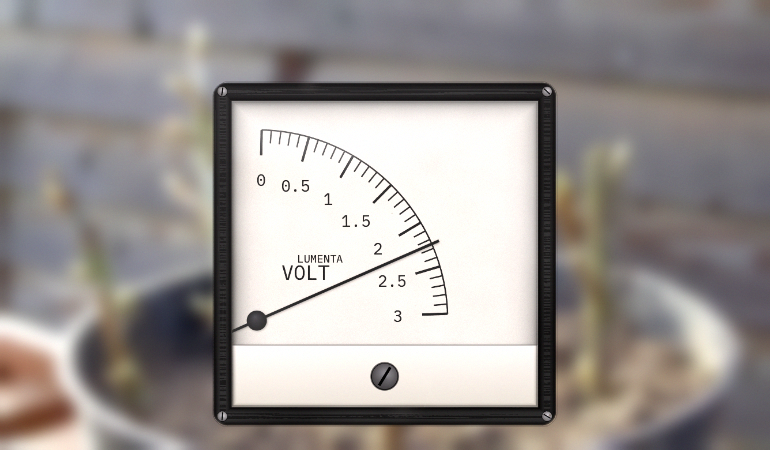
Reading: 2.25 V
